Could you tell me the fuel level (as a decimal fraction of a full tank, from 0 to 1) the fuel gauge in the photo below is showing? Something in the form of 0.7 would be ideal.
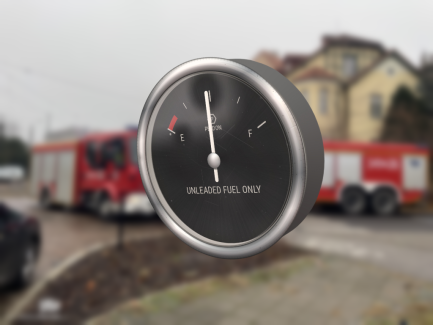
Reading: 0.5
